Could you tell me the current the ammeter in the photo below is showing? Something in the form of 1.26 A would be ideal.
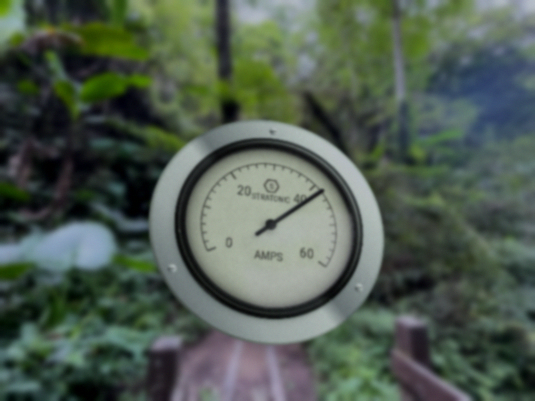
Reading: 42 A
